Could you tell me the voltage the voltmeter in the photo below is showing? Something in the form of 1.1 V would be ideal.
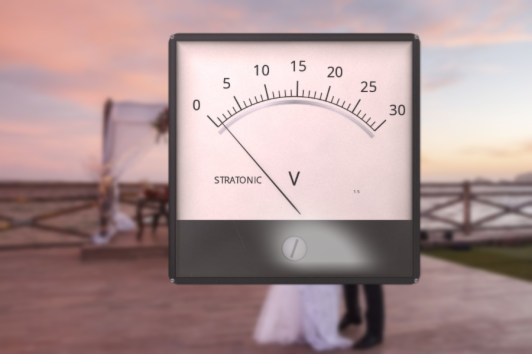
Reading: 1 V
